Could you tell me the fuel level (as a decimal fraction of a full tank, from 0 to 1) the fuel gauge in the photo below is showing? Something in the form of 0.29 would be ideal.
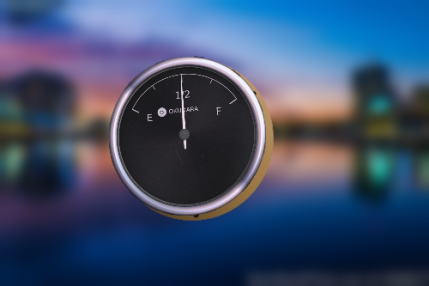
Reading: 0.5
